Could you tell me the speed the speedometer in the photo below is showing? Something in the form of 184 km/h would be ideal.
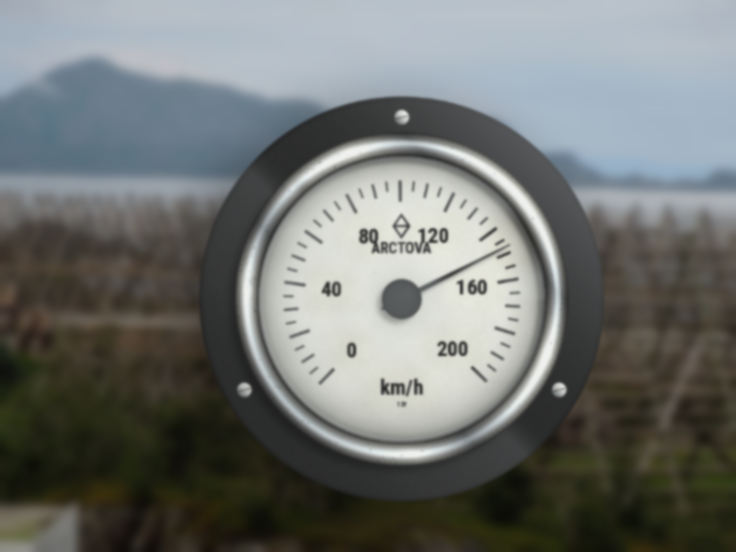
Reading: 147.5 km/h
